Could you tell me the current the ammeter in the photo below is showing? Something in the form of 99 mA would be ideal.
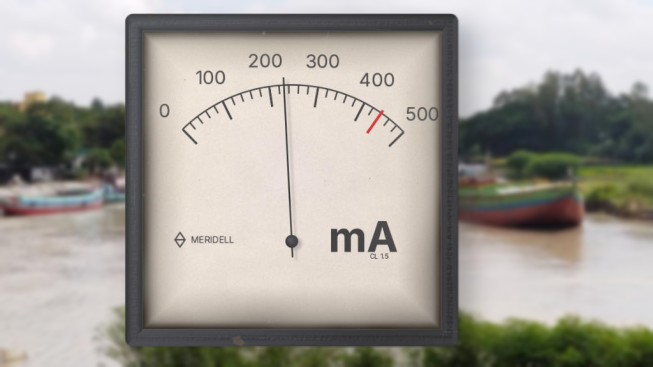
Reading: 230 mA
